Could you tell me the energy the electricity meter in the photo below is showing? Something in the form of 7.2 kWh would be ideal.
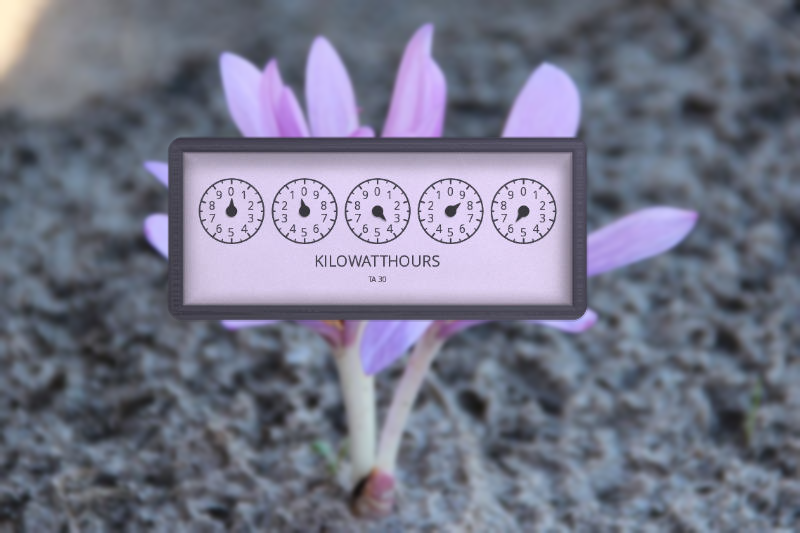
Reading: 386 kWh
